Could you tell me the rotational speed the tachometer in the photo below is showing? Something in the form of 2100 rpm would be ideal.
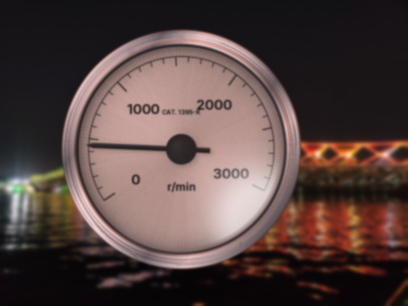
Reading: 450 rpm
